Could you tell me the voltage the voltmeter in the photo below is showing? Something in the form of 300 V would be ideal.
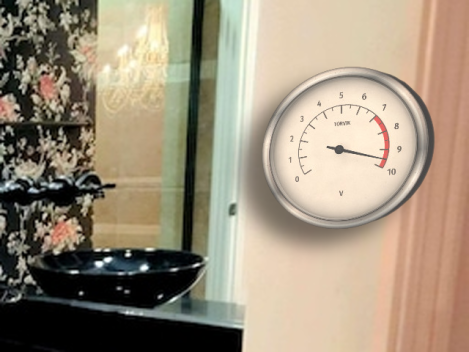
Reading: 9.5 V
